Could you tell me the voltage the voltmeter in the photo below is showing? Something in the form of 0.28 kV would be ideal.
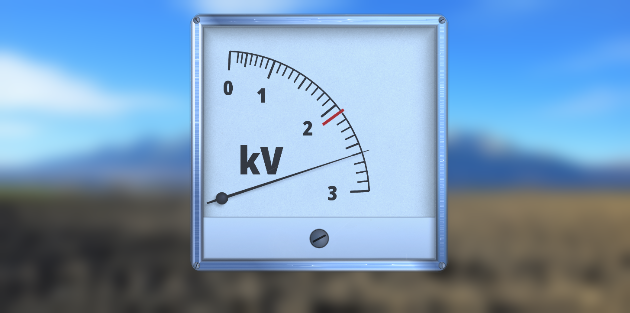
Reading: 2.6 kV
